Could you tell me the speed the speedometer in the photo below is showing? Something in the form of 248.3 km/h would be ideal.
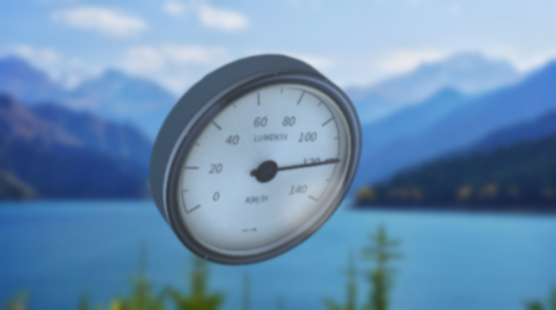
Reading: 120 km/h
